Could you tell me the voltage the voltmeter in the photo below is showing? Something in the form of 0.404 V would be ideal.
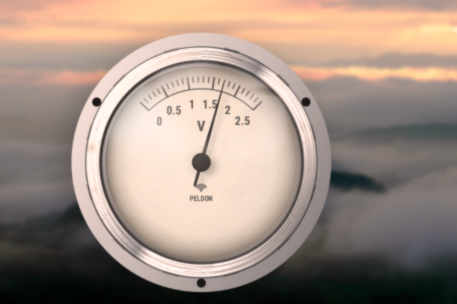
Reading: 1.7 V
